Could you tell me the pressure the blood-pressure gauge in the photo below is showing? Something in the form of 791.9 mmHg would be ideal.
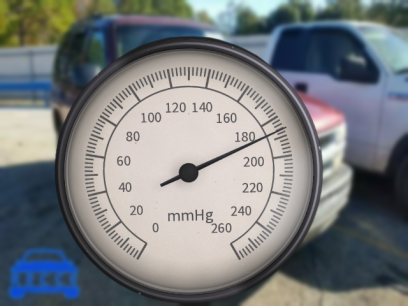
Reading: 186 mmHg
